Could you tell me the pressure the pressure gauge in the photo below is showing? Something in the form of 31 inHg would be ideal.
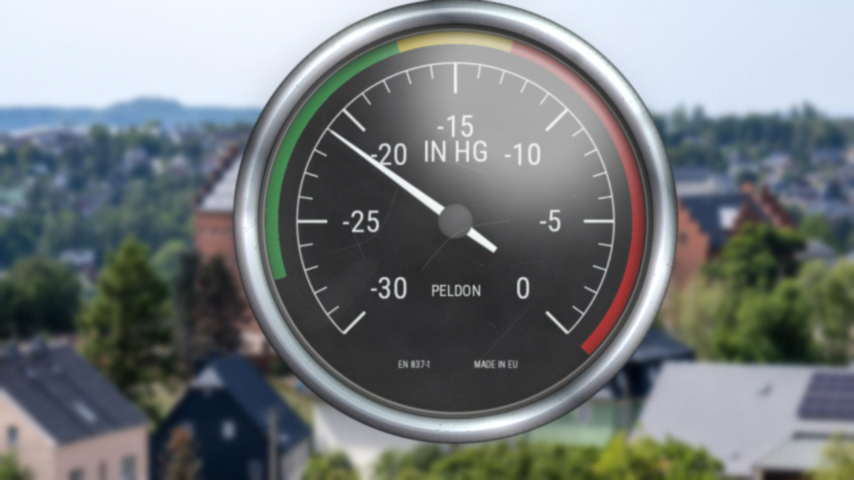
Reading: -21 inHg
